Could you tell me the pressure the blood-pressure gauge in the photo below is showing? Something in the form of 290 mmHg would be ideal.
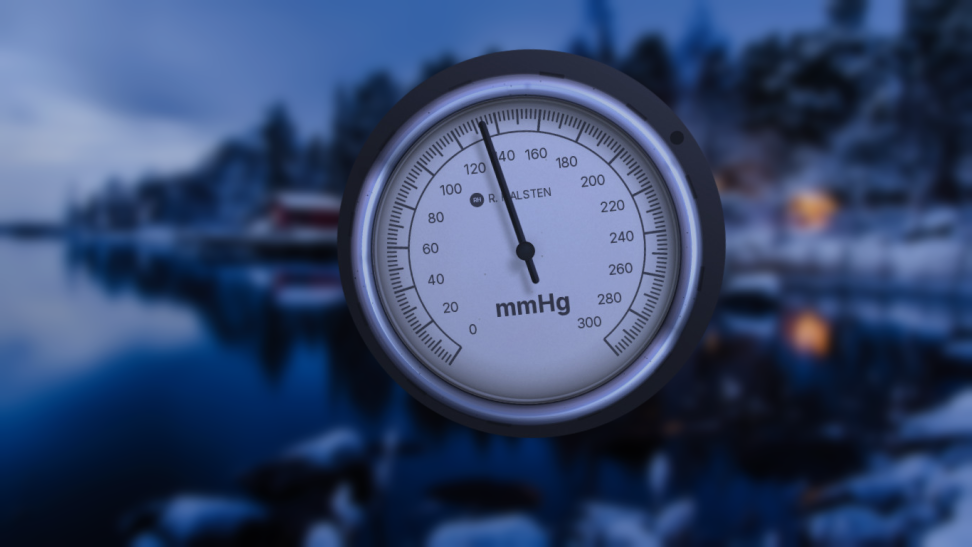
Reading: 134 mmHg
